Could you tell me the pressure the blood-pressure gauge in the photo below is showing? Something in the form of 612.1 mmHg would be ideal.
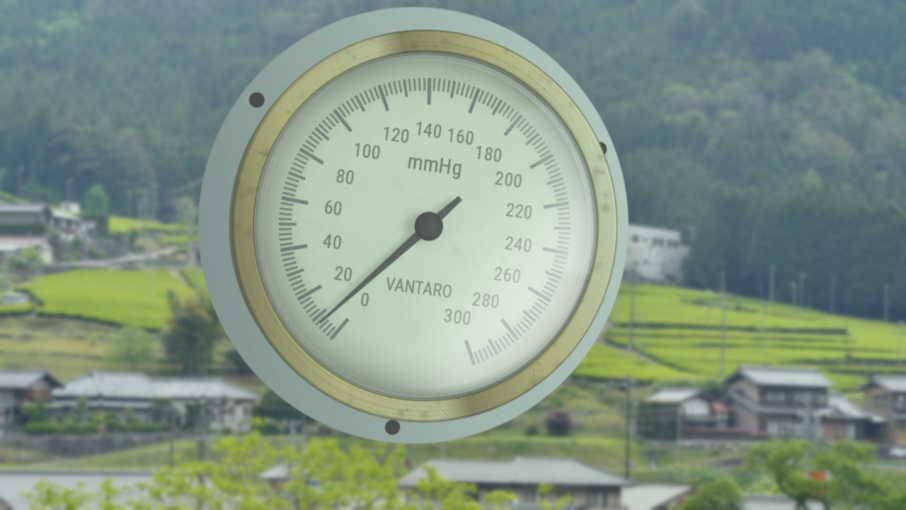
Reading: 8 mmHg
